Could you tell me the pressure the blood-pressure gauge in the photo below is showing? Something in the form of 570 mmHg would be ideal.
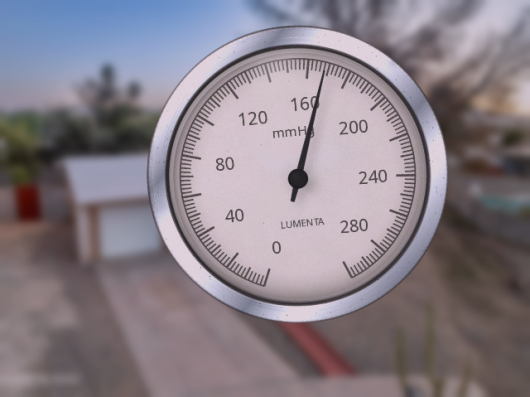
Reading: 168 mmHg
